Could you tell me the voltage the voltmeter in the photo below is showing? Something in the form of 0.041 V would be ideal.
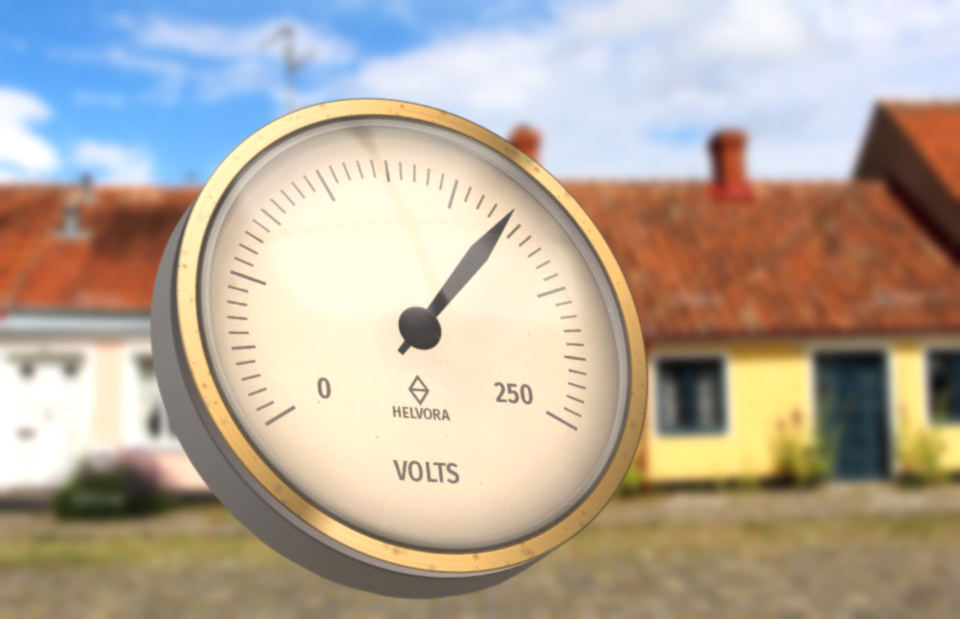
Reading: 170 V
